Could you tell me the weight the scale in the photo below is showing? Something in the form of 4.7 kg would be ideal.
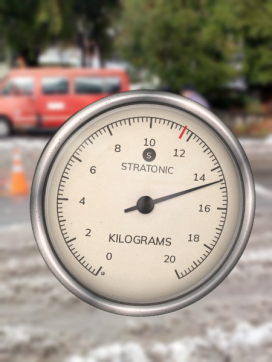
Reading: 14.6 kg
